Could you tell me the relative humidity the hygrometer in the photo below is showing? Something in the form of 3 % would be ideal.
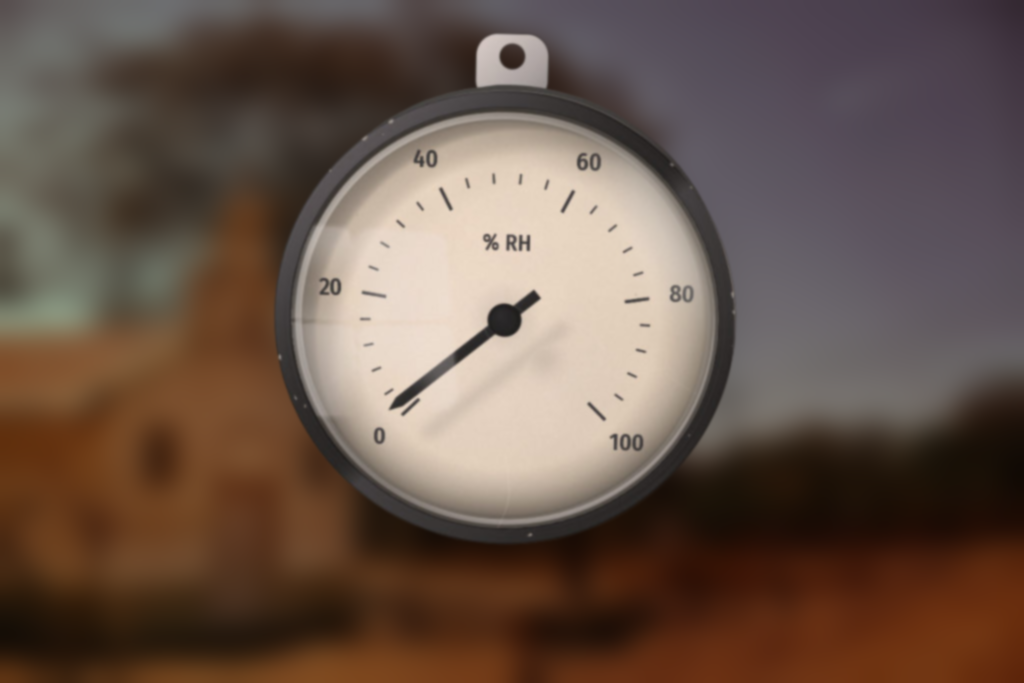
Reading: 2 %
